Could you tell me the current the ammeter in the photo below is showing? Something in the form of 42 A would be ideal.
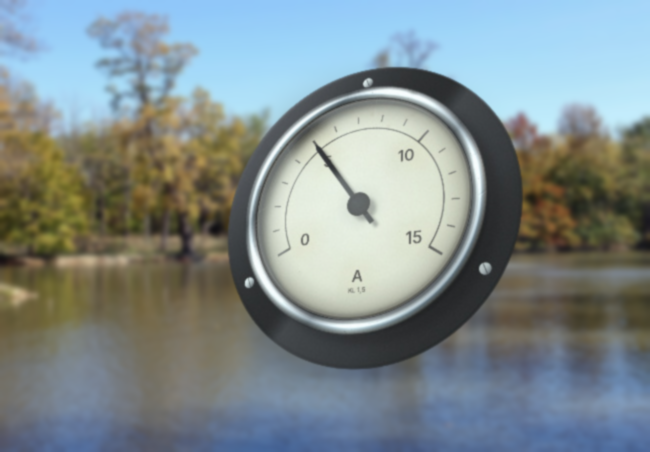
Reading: 5 A
